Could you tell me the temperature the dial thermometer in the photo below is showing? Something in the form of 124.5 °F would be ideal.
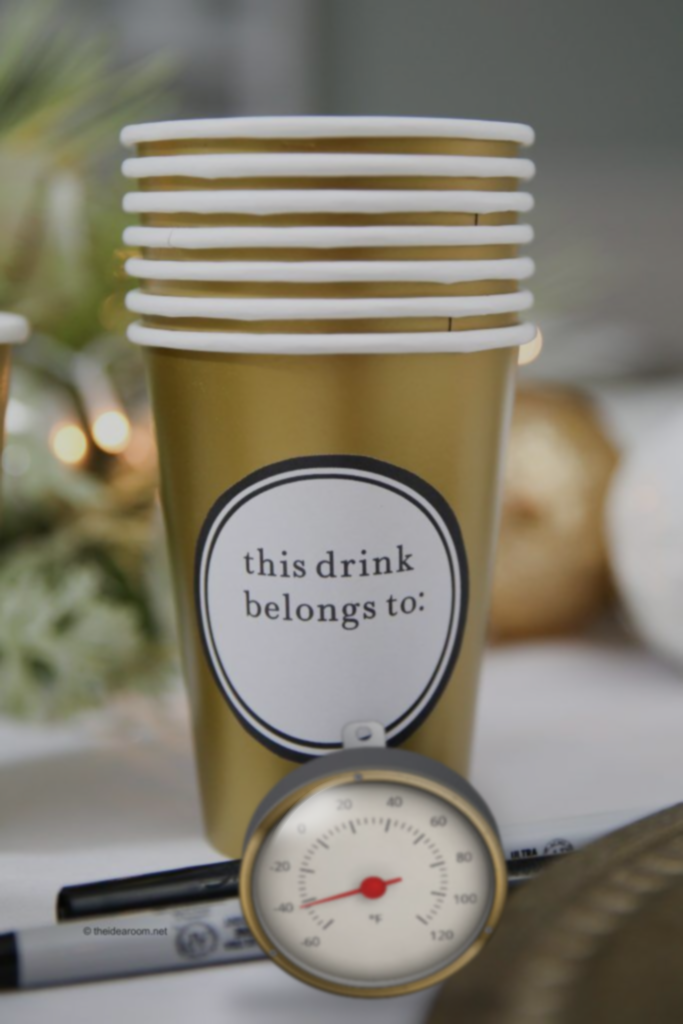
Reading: -40 °F
